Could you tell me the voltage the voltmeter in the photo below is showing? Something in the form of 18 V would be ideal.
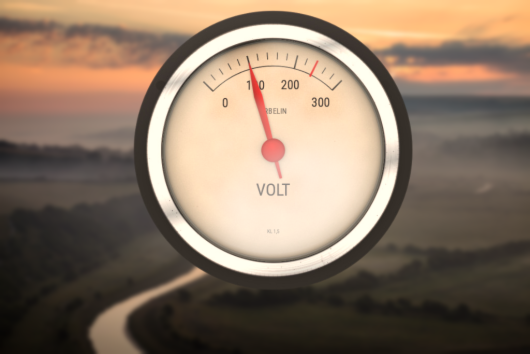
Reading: 100 V
